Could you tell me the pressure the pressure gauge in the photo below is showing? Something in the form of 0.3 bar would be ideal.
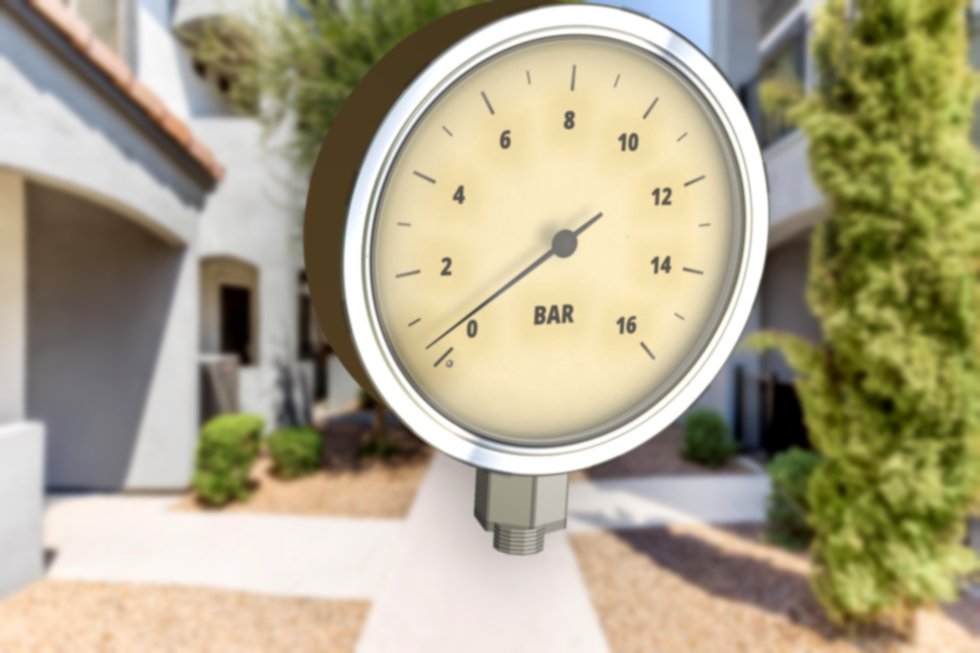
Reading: 0.5 bar
